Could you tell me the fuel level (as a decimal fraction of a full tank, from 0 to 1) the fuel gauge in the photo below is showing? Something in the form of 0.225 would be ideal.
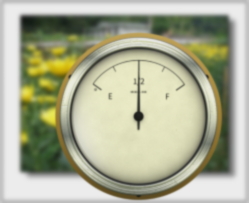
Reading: 0.5
